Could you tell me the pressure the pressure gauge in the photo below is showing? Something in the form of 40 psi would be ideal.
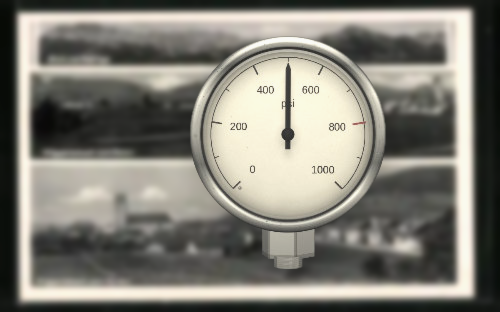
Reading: 500 psi
